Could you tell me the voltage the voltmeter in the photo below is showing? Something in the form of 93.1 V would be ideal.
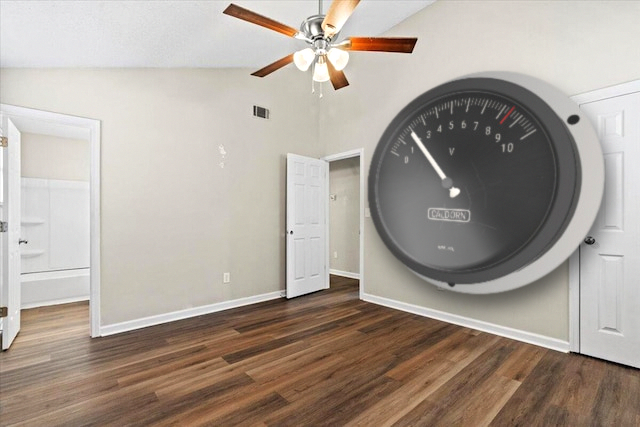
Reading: 2 V
